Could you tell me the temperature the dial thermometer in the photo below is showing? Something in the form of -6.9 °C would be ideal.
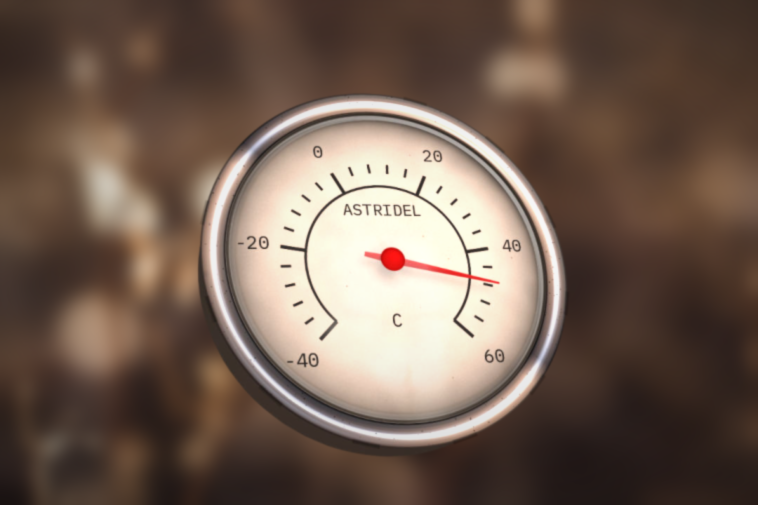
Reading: 48 °C
